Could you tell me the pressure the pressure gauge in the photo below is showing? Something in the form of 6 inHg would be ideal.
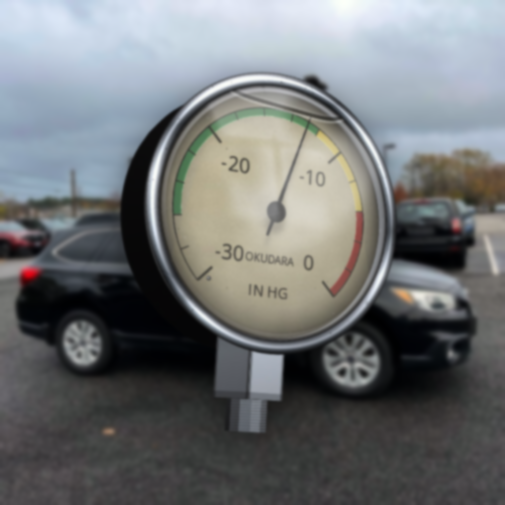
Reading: -13 inHg
